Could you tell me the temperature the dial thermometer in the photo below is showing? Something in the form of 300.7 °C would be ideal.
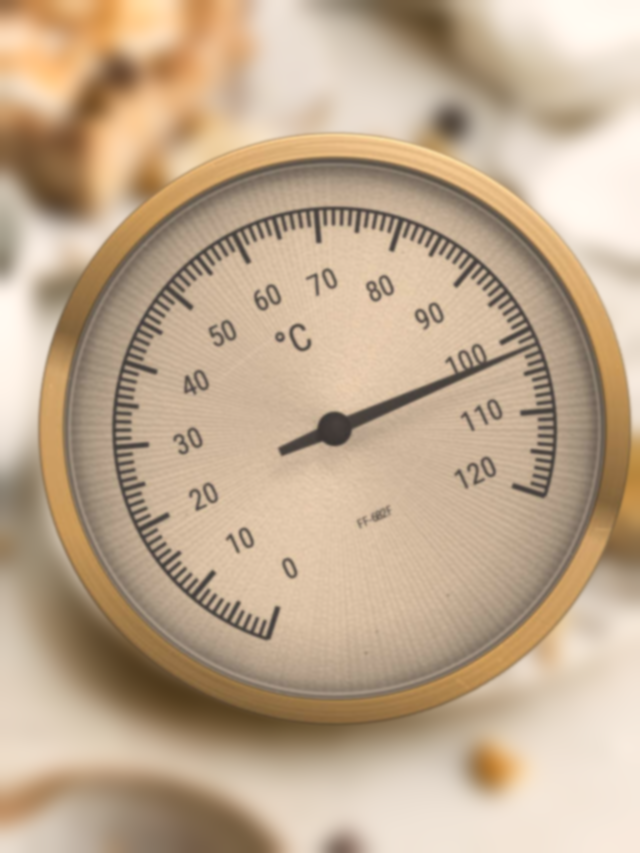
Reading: 102 °C
